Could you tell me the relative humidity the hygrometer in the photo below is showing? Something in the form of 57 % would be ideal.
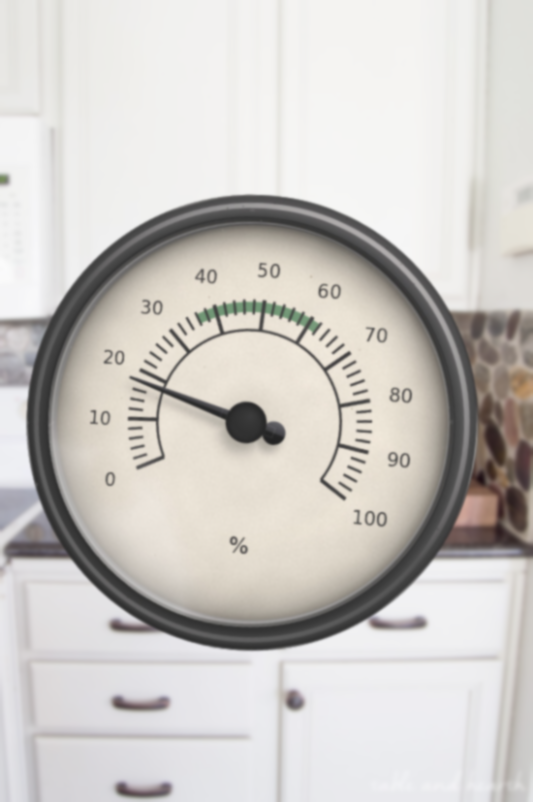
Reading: 18 %
